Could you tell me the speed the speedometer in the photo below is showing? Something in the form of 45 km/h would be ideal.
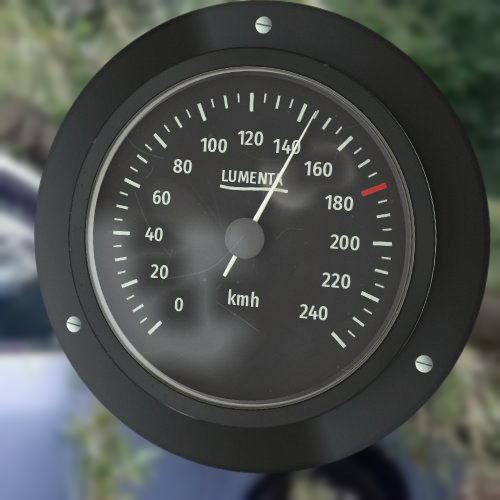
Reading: 145 km/h
